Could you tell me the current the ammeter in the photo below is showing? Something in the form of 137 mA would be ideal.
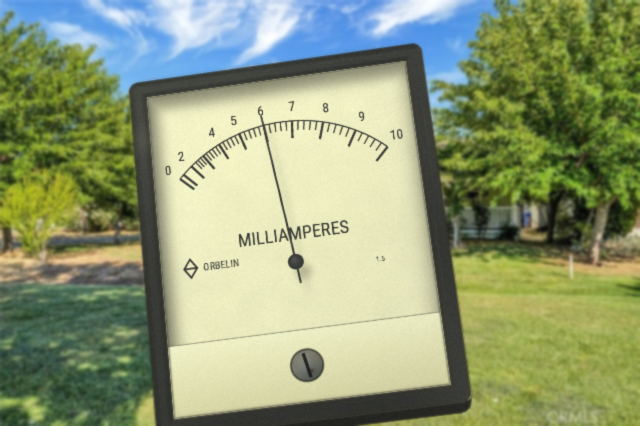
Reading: 6 mA
